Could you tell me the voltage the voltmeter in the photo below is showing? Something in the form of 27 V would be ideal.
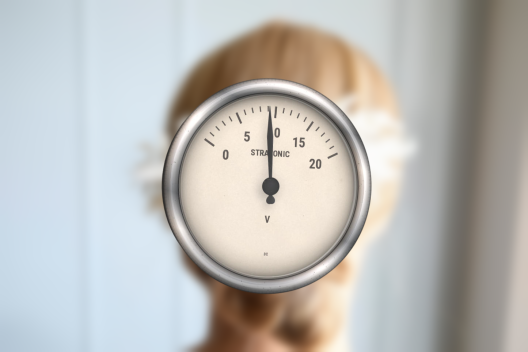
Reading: 9 V
